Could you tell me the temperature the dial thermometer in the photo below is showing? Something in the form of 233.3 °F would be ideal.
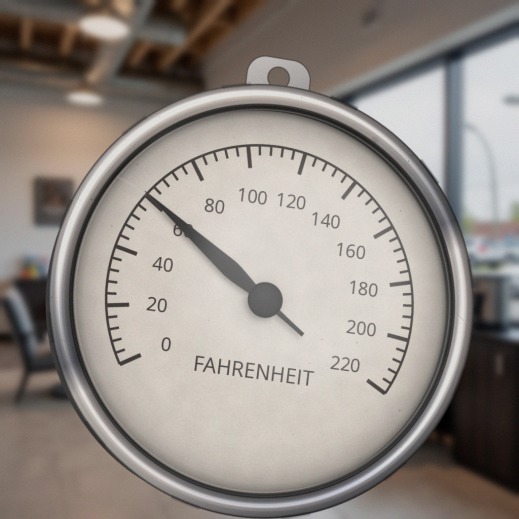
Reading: 60 °F
